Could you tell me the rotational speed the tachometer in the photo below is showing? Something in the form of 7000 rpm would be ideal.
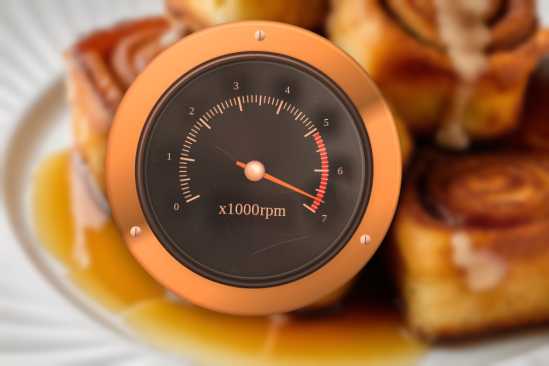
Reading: 6700 rpm
